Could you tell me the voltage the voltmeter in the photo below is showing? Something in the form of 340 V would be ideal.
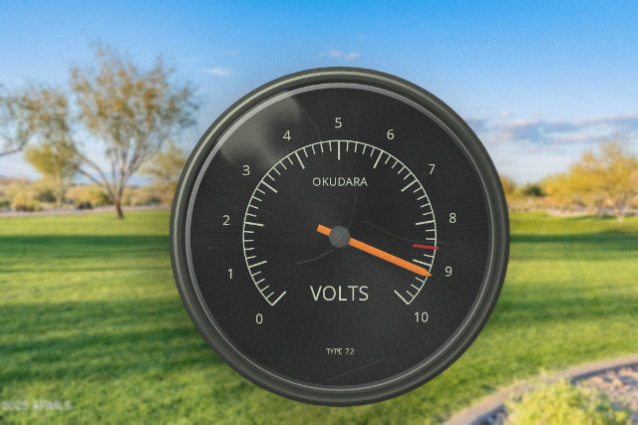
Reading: 9.2 V
